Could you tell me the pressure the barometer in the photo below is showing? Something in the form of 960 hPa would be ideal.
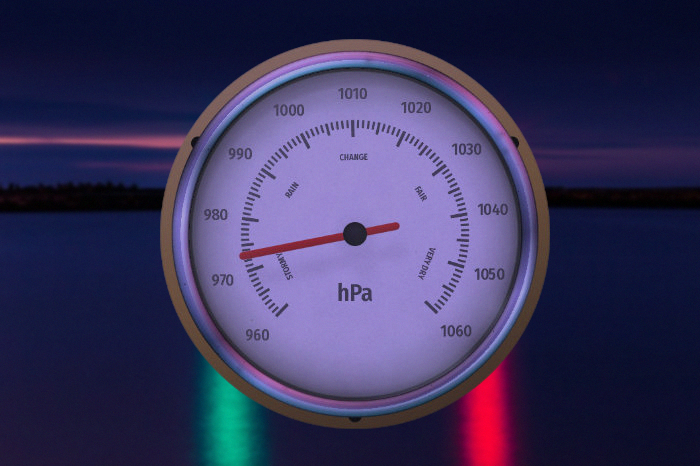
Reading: 973 hPa
